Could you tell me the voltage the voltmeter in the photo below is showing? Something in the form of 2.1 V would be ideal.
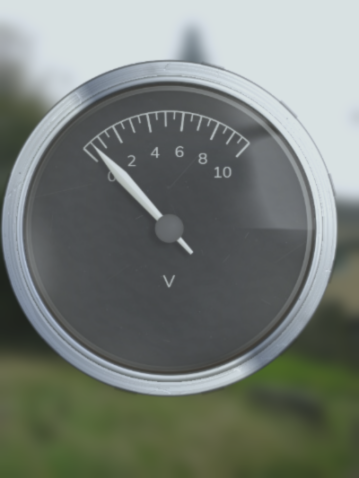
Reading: 0.5 V
